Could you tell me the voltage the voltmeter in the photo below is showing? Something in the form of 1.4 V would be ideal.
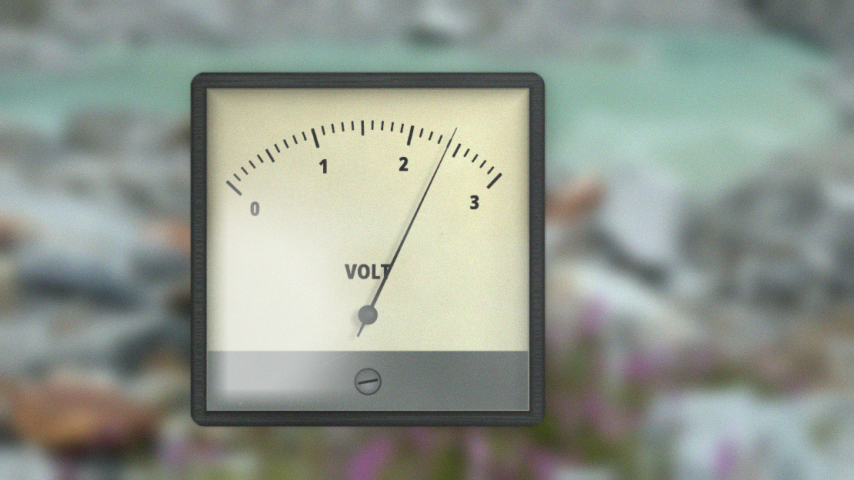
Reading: 2.4 V
